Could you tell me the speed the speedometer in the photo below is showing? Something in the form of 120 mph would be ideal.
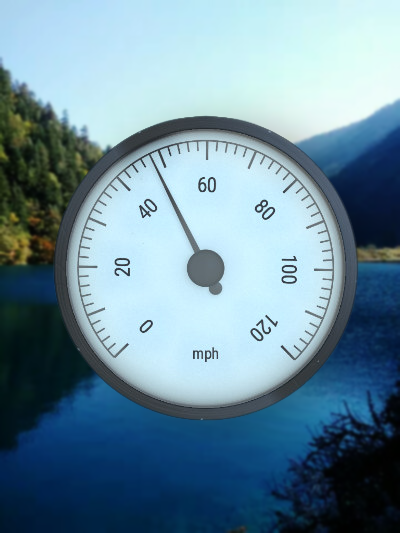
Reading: 48 mph
